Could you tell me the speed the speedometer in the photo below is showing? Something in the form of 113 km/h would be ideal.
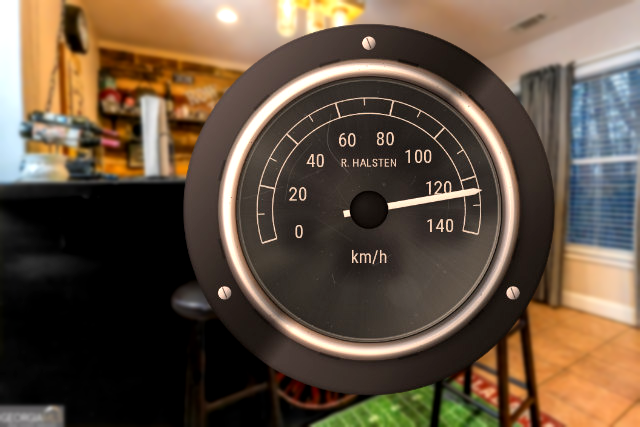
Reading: 125 km/h
